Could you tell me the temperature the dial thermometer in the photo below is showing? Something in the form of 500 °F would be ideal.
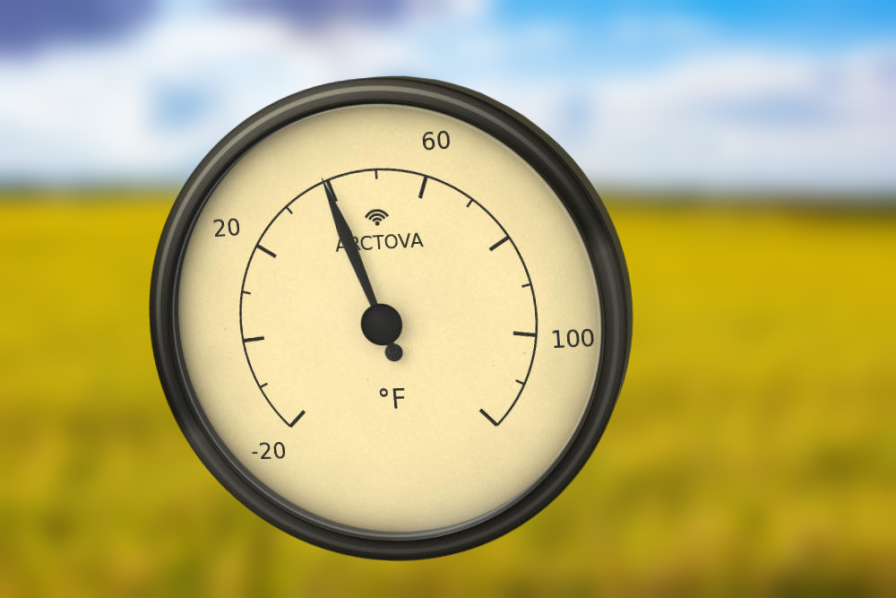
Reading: 40 °F
